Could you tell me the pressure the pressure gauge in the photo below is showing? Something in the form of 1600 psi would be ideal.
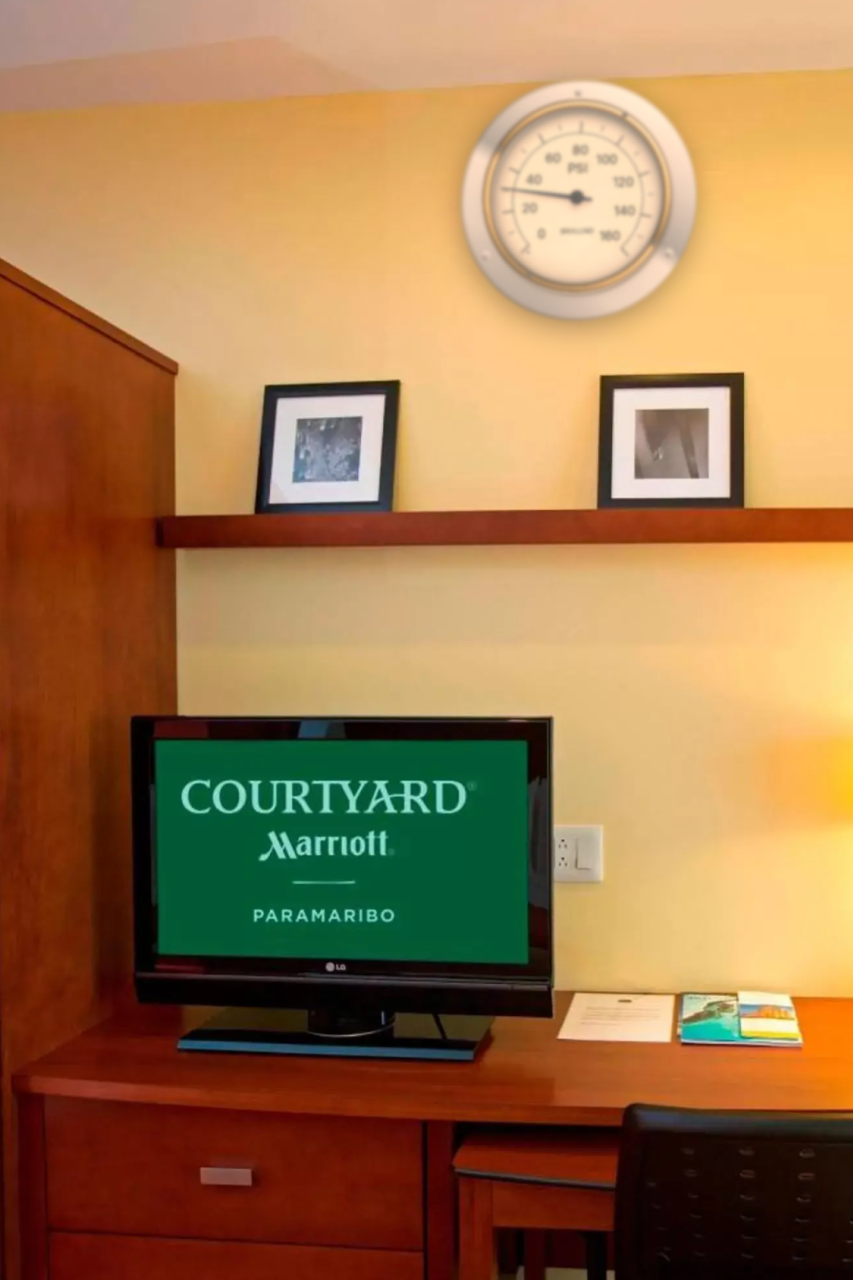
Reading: 30 psi
